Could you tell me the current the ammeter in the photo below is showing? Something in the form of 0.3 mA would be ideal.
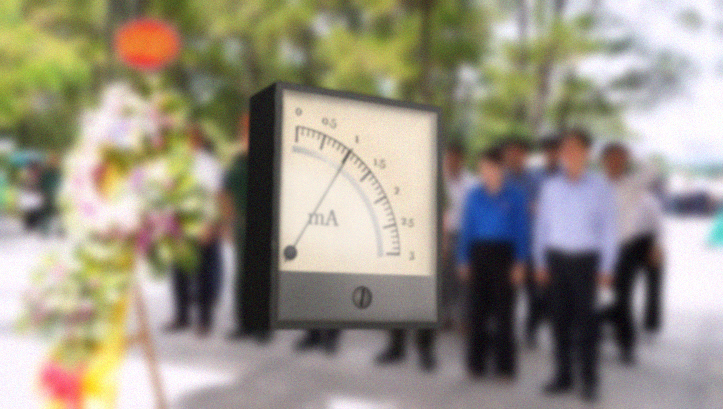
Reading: 1 mA
